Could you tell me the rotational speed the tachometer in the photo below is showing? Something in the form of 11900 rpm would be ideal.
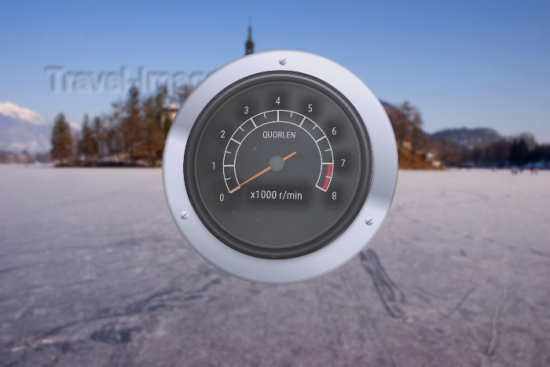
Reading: 0 rpm
